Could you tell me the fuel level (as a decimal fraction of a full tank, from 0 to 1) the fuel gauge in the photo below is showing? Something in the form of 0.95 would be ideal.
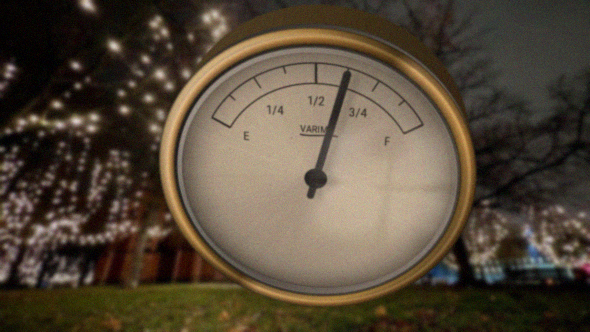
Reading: 0.625
